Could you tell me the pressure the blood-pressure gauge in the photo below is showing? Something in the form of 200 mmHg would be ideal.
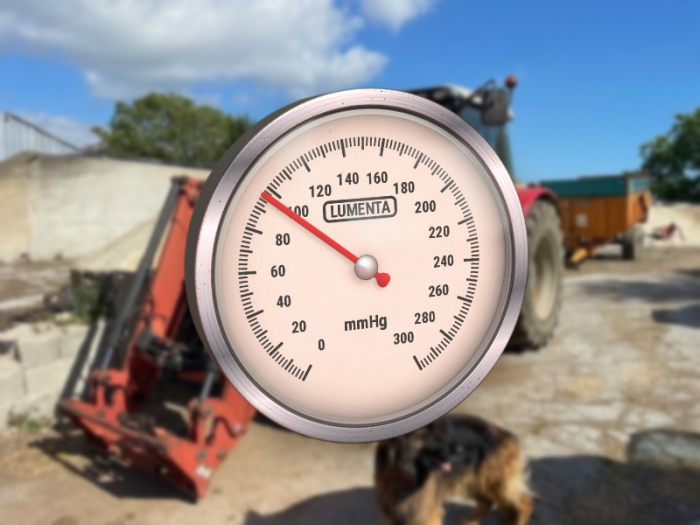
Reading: 96 mmHg
